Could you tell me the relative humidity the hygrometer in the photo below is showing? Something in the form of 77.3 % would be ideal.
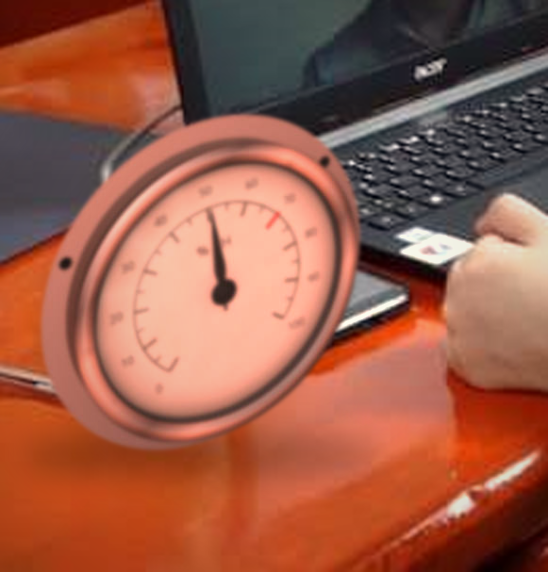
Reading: 50 %
